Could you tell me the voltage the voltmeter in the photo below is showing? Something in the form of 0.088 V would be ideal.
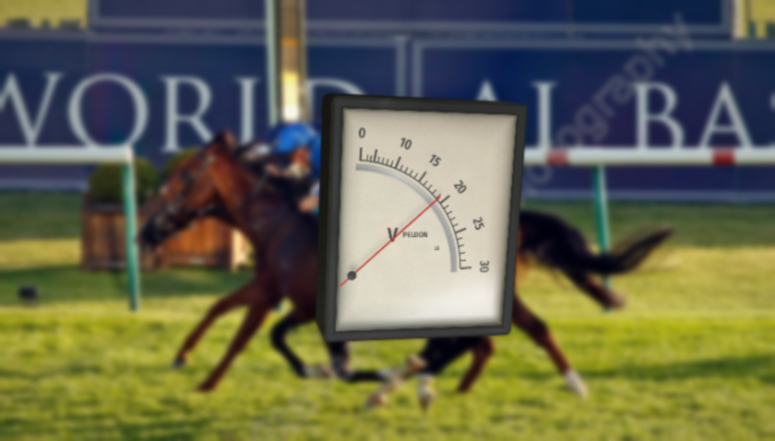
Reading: 19 V
